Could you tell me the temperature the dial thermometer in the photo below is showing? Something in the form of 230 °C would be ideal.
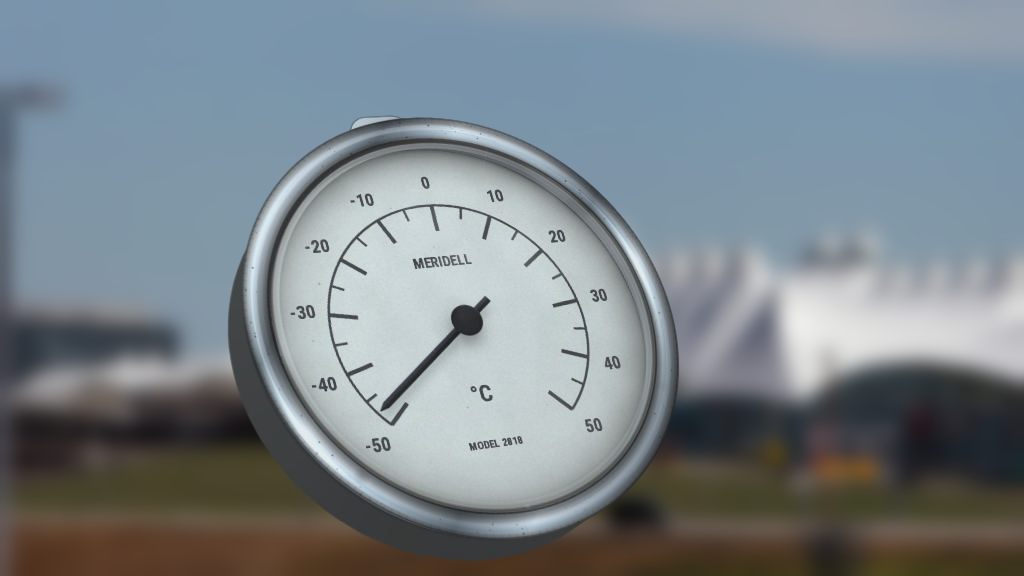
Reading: -47.5 °C
